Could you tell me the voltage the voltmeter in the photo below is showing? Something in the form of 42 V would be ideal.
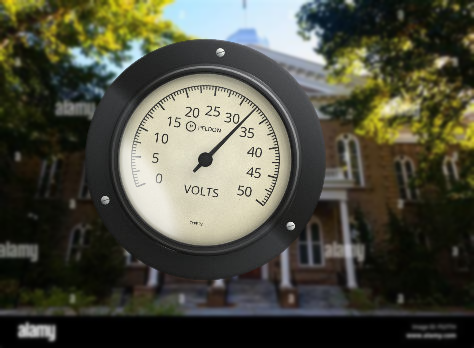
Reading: 32.5 V
